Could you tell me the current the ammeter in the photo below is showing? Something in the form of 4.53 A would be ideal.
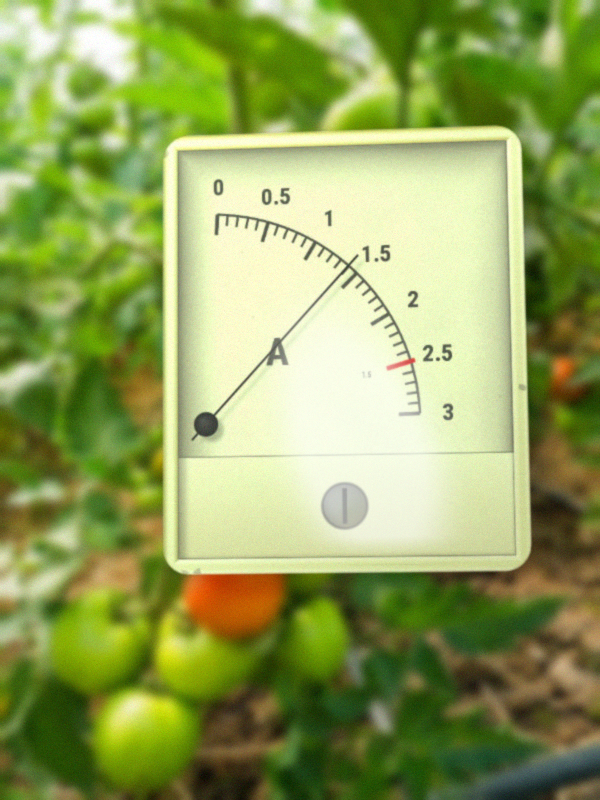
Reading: 1.4 A
